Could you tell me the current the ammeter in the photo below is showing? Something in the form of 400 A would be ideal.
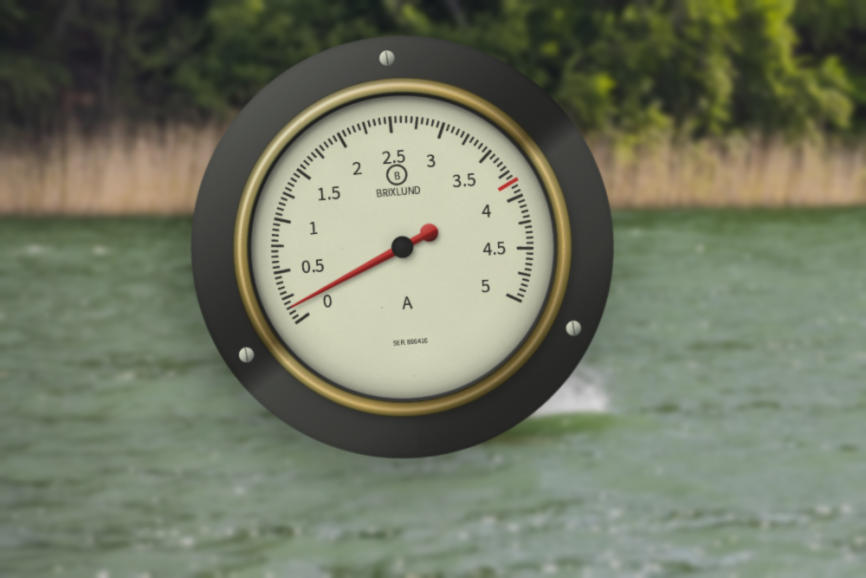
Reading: 0.15 A
